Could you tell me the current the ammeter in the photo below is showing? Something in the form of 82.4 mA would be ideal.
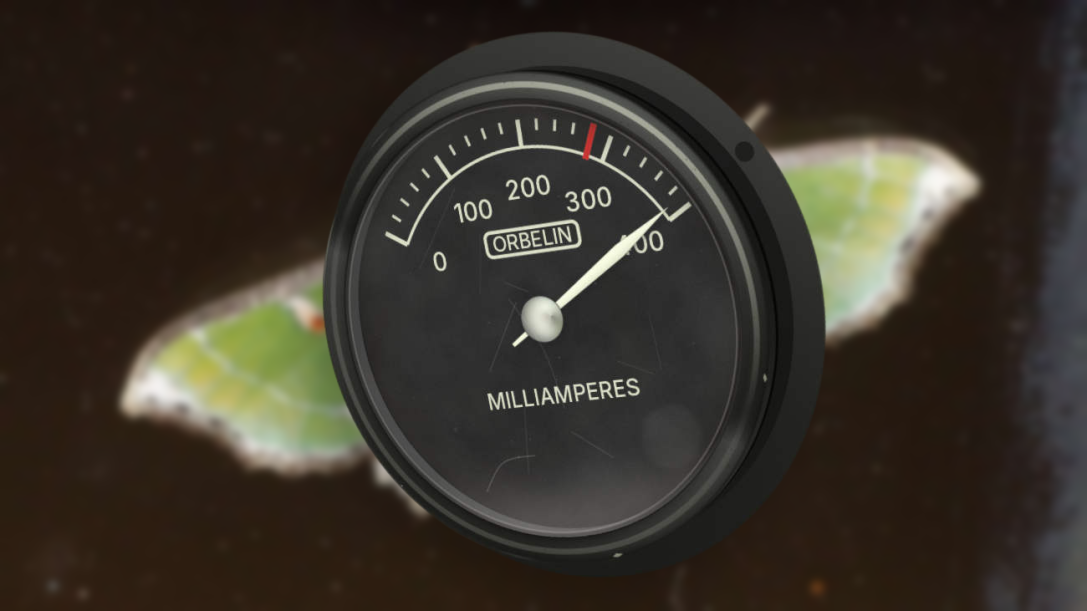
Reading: 390 mA
